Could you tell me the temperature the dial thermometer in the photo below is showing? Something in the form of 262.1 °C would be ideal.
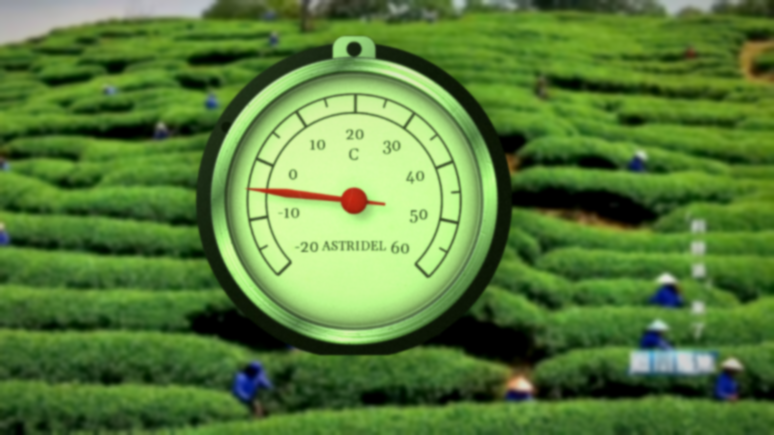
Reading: -5 °C
